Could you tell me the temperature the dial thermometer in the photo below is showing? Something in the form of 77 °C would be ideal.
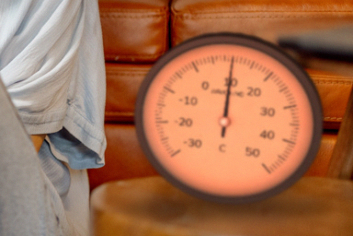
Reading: 10 °C
